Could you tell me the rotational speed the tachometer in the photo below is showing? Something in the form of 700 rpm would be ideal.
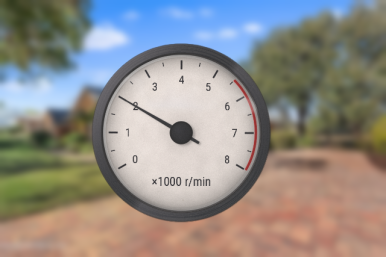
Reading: 2000 rpm
